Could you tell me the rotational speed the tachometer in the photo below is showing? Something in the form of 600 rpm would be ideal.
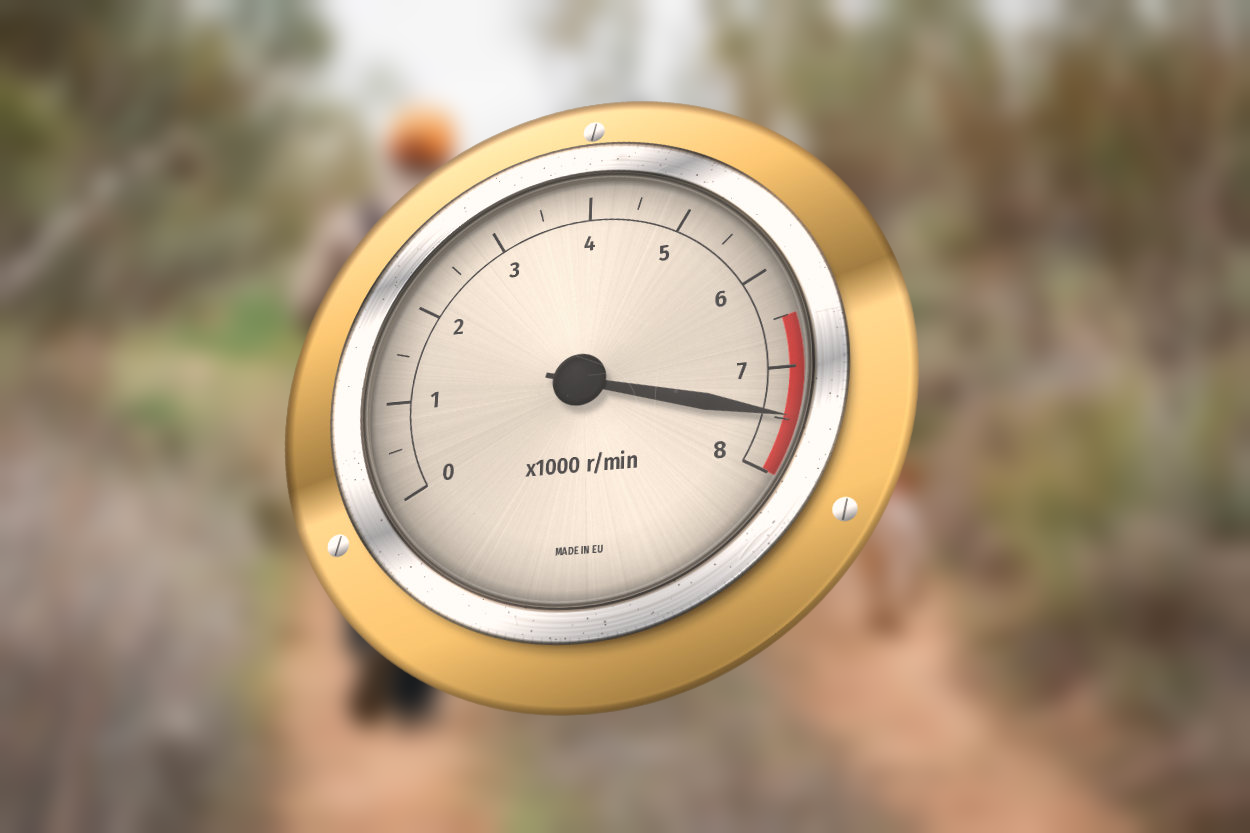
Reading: 7500 rpm
